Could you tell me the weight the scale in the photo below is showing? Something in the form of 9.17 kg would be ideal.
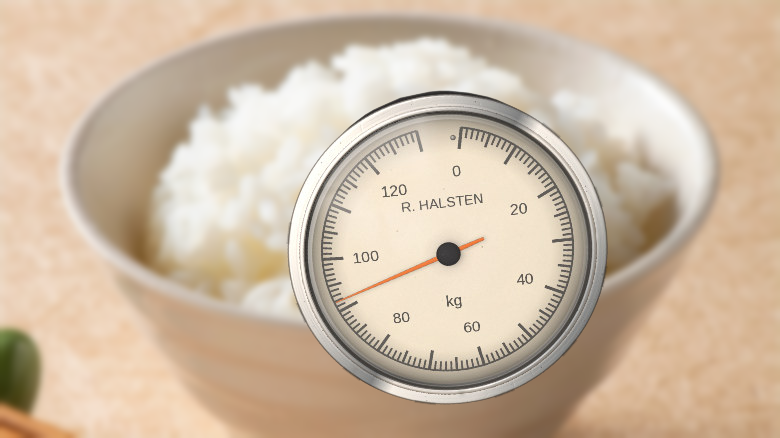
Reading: 92 kg
